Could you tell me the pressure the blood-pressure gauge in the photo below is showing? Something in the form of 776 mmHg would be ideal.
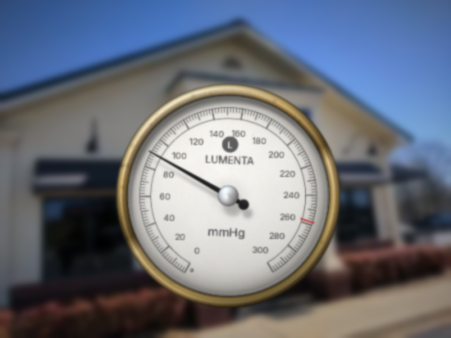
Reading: 90 mmHg
